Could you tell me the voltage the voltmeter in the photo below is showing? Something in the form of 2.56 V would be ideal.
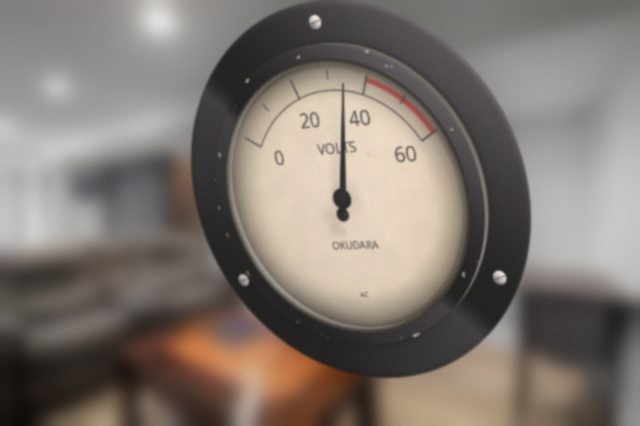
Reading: 35 V
